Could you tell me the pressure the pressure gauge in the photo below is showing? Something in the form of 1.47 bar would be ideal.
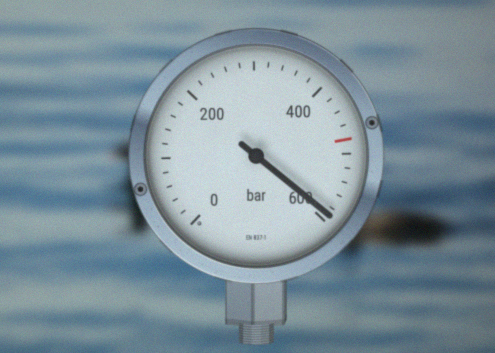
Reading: 590 bar
